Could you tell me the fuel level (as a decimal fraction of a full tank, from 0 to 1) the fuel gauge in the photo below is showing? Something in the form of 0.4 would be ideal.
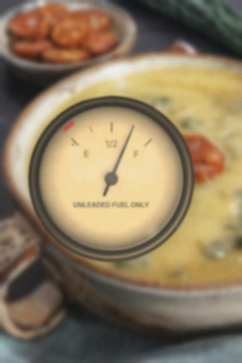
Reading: 0.75
